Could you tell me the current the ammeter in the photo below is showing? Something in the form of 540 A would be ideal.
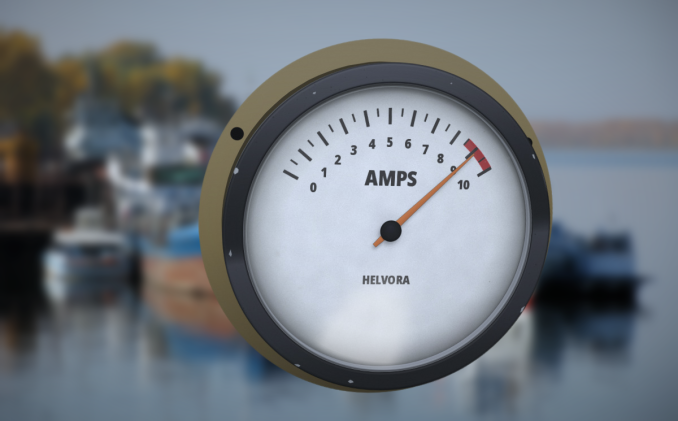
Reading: 9 A
